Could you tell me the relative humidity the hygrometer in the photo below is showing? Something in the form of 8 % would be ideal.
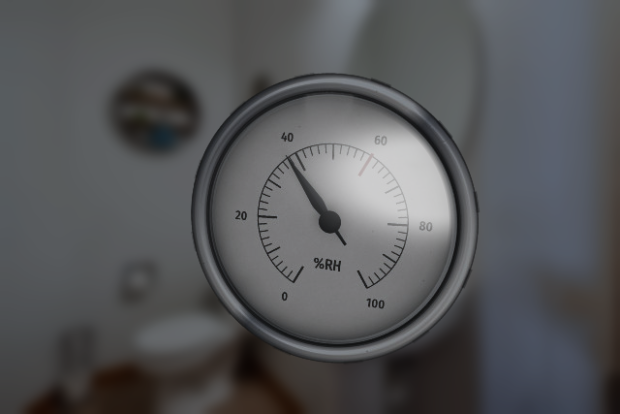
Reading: 38 %
